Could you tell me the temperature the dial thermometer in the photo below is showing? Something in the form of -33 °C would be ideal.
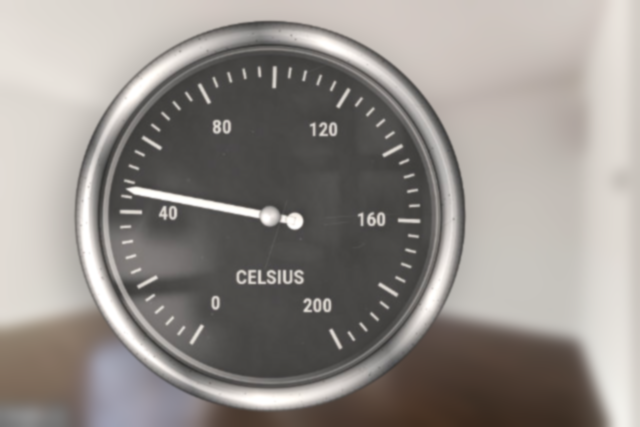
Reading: 46 °C
